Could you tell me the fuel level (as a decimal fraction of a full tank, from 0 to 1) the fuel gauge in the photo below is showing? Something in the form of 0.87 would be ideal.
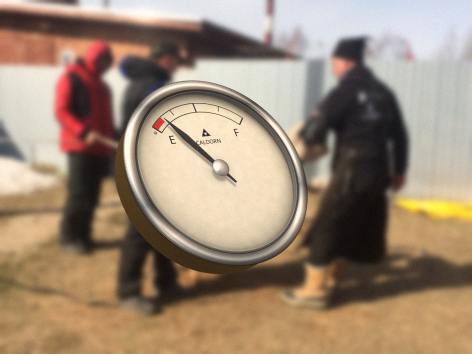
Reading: 0.125
